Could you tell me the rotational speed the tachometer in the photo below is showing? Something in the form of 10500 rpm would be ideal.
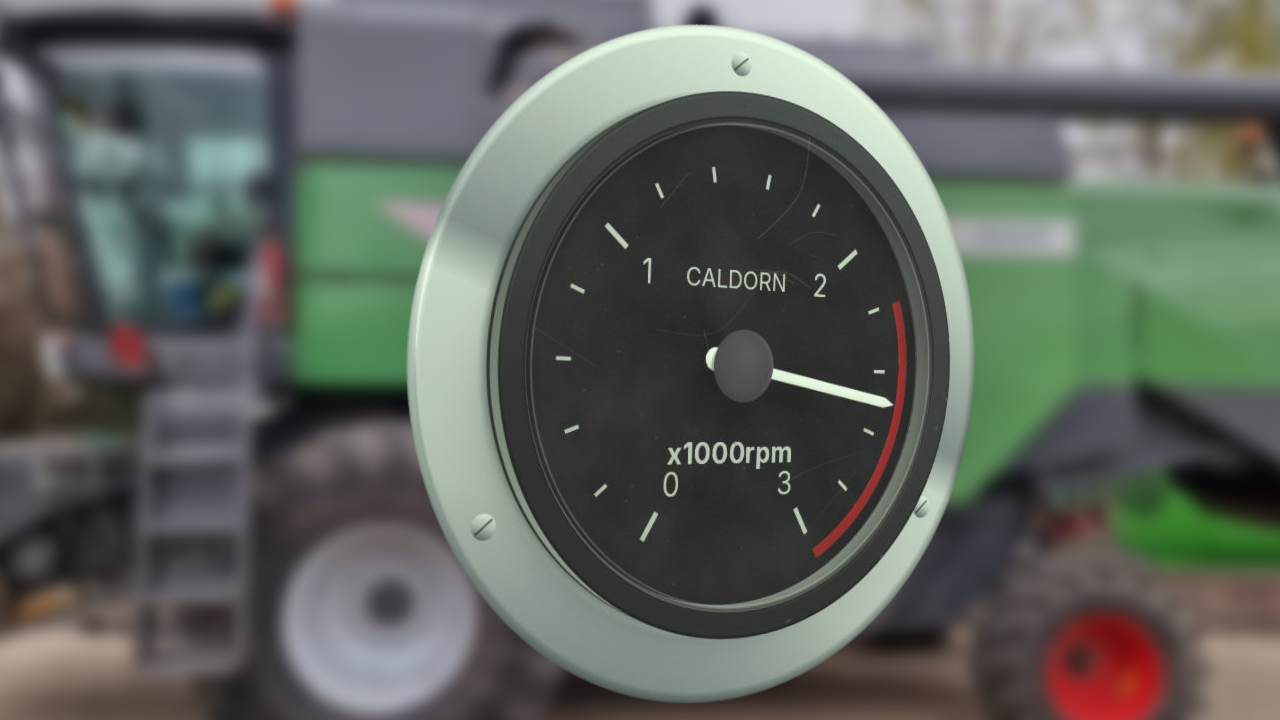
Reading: 2500 rpm
